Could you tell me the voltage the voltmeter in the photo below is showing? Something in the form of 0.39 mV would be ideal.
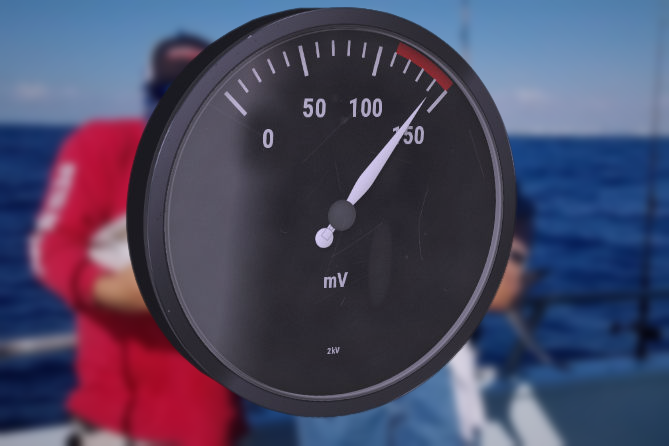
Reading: 140 mV
